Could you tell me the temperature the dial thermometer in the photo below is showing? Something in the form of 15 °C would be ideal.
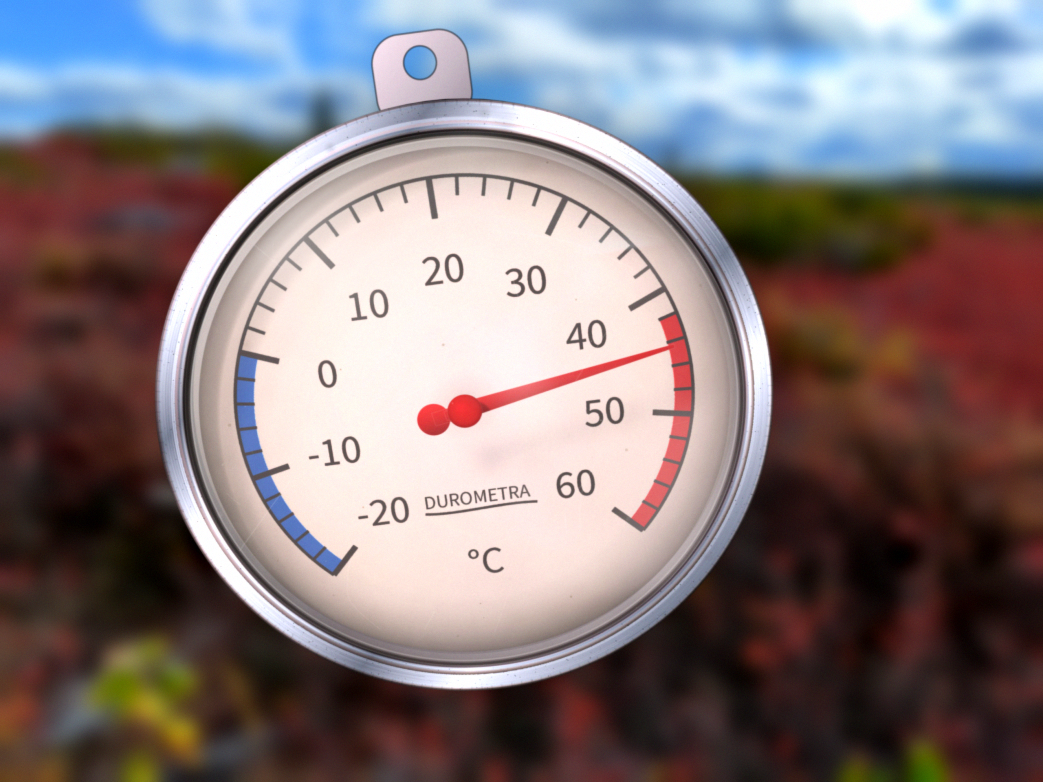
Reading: 44 °C
